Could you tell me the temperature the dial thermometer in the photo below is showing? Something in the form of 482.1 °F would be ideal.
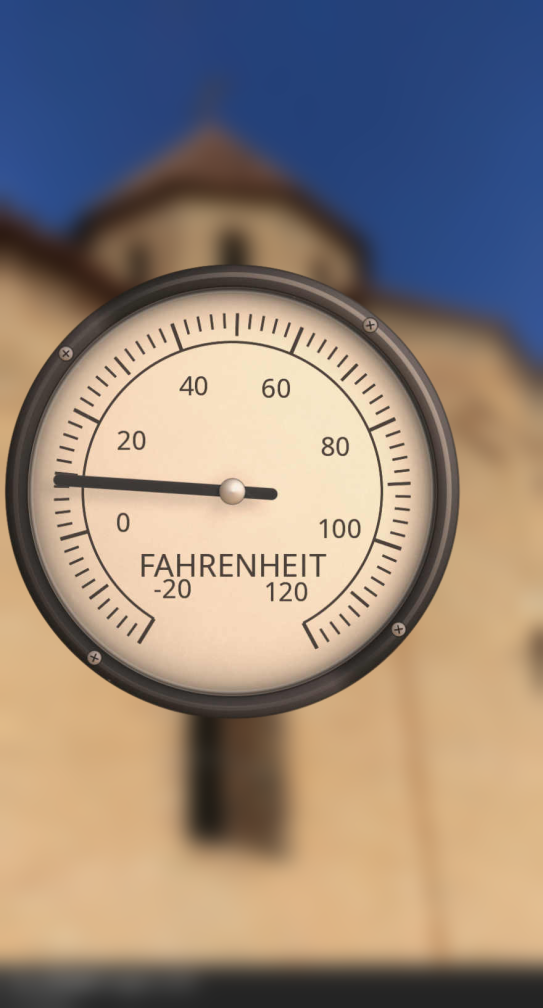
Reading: 9 °F
